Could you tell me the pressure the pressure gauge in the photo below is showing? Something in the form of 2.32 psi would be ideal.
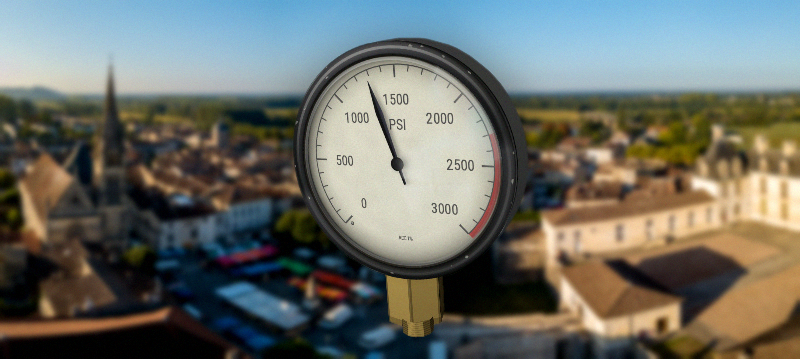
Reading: 1300 psi
